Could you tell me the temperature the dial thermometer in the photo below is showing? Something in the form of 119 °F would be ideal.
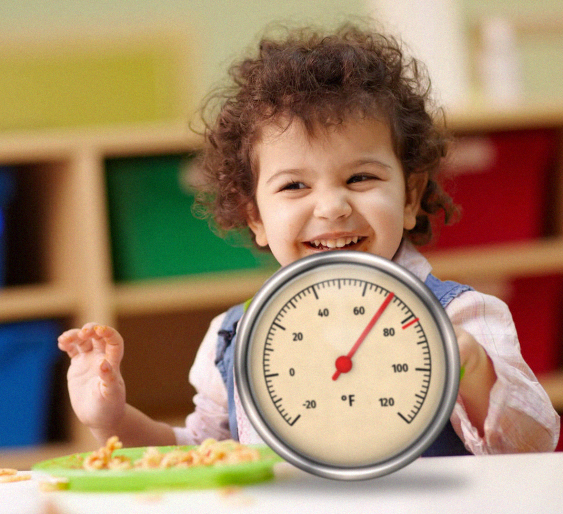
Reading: 70 °F
